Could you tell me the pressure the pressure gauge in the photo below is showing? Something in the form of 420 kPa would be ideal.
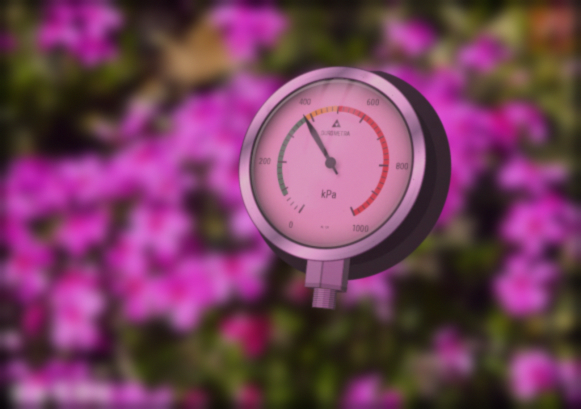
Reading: 380 kPa
